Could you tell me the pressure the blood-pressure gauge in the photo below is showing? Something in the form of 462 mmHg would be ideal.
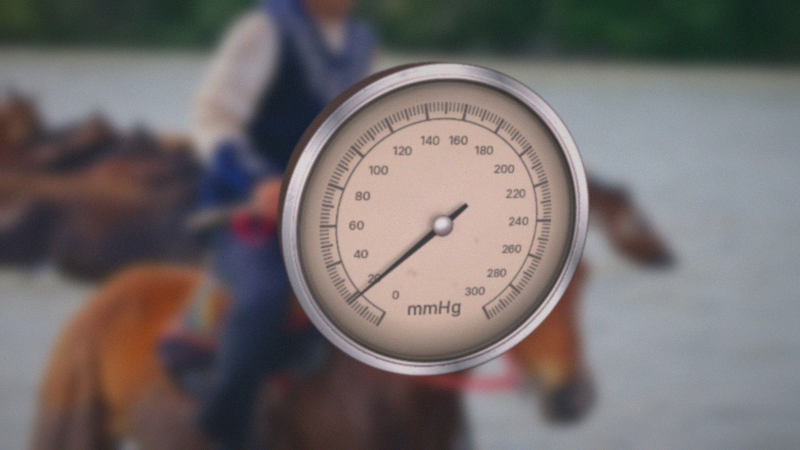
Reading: 20 mmHg
